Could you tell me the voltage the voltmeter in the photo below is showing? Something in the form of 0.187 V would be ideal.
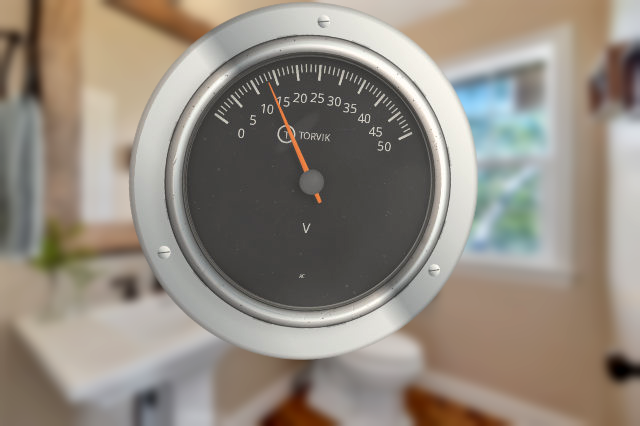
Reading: 13 V
